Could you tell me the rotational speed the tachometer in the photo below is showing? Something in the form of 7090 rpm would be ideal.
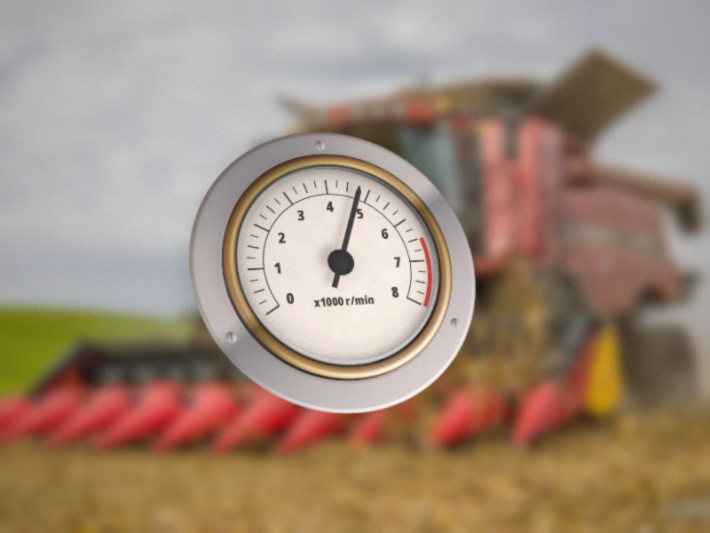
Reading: 4750 rpm
